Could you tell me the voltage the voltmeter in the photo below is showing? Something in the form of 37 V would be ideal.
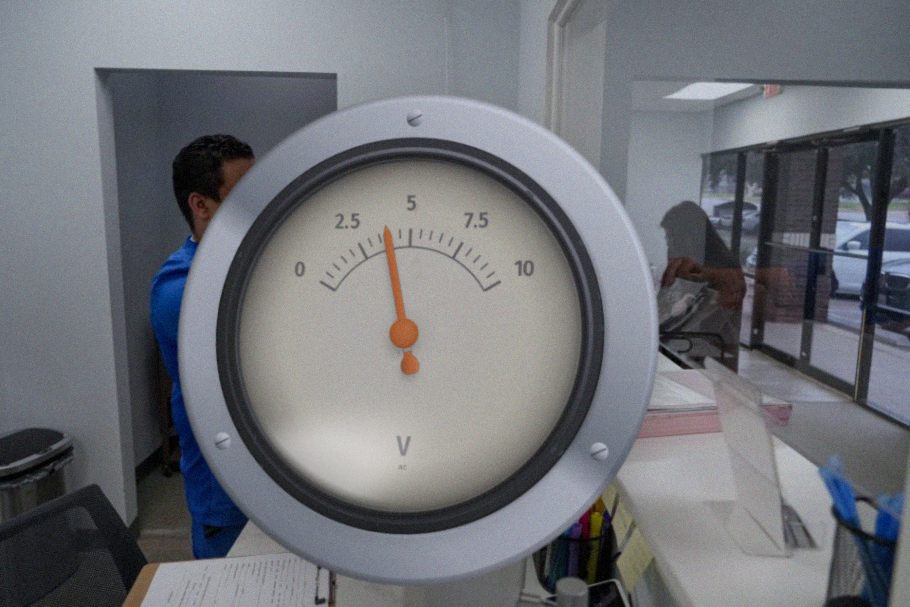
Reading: 4 V
